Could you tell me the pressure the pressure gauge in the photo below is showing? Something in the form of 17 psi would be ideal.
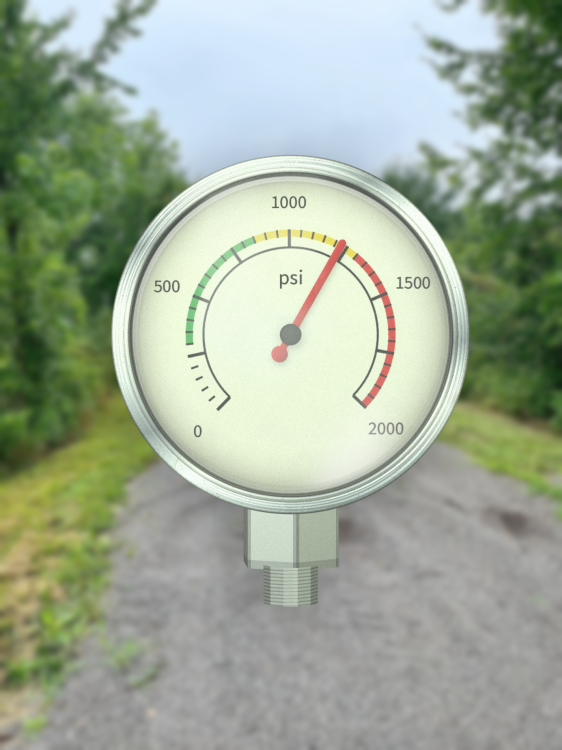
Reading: 1225 psi
